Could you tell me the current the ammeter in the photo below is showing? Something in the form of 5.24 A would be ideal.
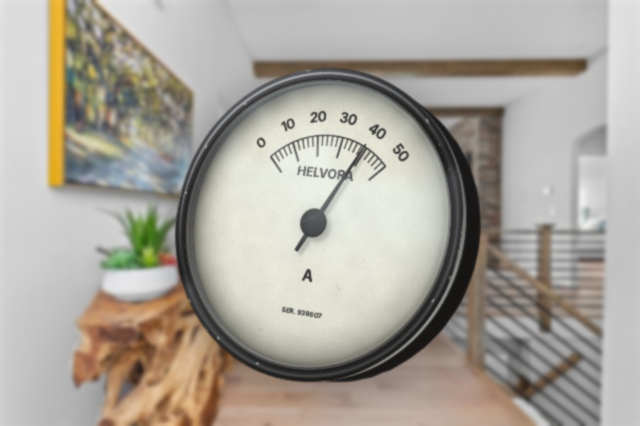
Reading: 40 A
